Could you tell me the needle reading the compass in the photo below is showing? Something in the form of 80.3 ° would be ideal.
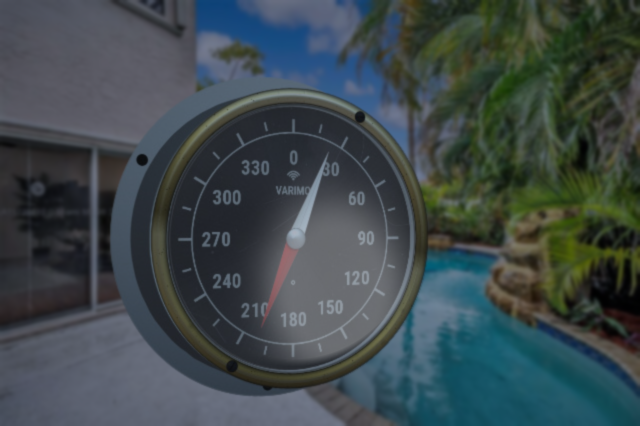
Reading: 202.5 °
